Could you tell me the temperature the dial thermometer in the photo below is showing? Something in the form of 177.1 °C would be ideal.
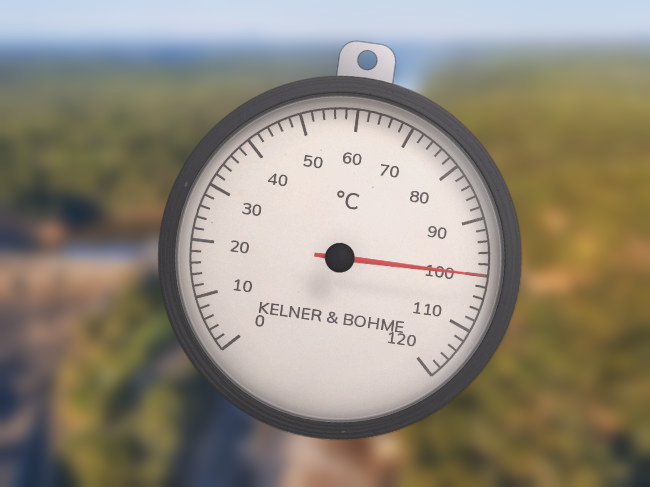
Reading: 100 °C
